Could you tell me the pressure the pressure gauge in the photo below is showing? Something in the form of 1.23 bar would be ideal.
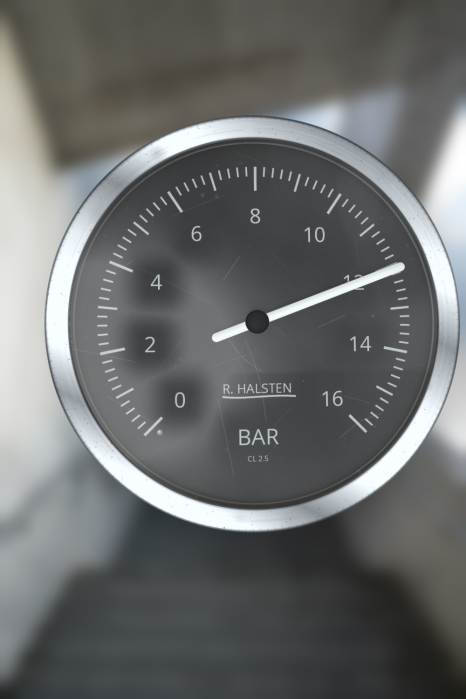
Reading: 12.1 bar
